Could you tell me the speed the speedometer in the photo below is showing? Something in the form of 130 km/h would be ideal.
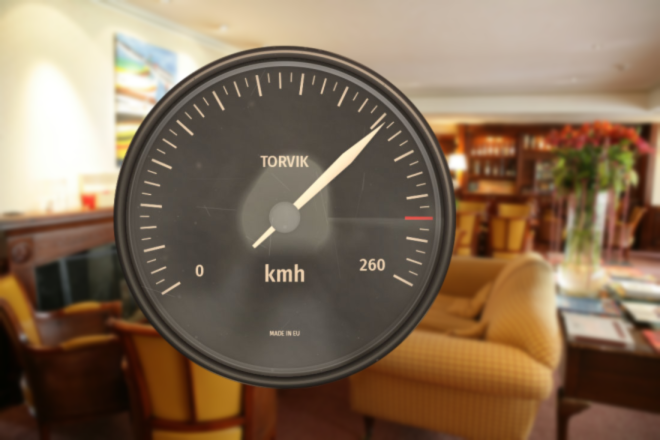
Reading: 182.5 km/h
